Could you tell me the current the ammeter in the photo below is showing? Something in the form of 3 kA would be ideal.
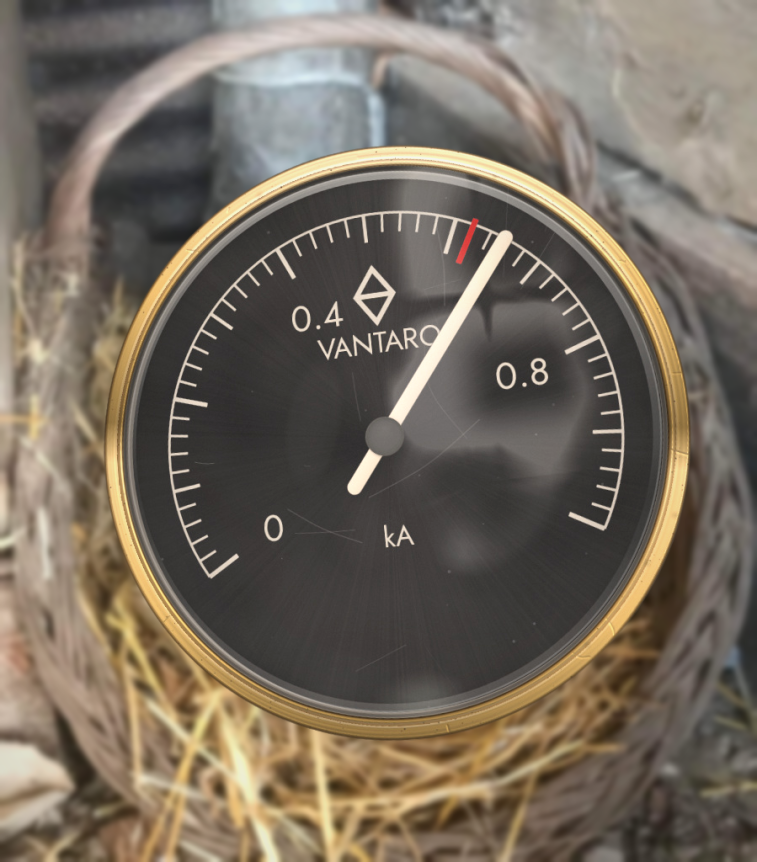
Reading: 0.66 kA
